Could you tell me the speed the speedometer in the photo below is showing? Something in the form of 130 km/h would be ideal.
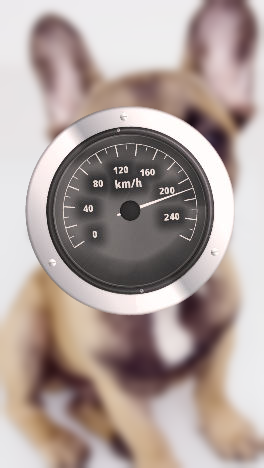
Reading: 210 km/h
